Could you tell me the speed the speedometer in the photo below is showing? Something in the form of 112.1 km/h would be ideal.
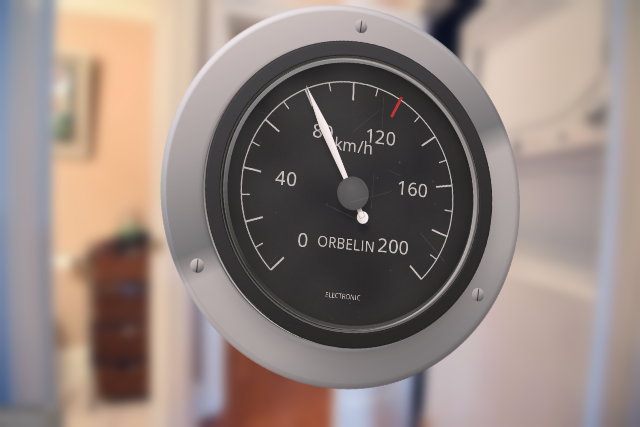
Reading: 80 km/h
